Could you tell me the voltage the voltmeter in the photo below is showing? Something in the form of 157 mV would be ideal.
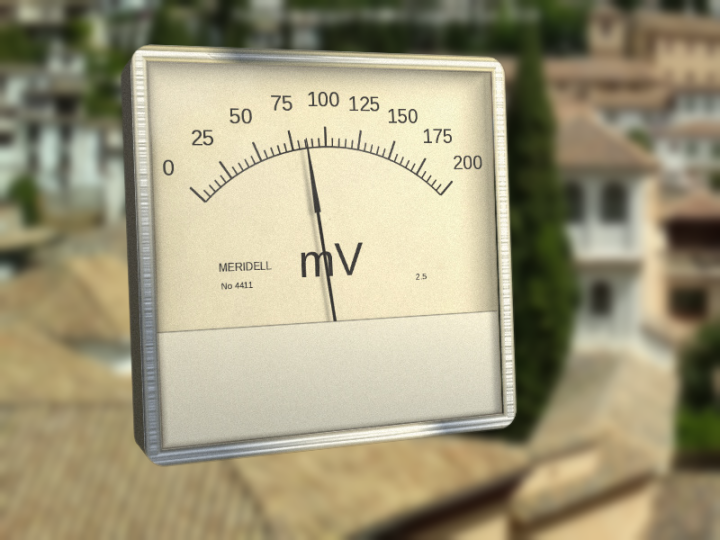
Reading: 85 mV
